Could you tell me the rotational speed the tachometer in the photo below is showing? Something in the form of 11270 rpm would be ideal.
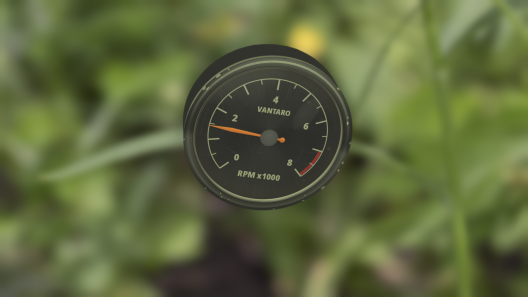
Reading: 1500 rpm
